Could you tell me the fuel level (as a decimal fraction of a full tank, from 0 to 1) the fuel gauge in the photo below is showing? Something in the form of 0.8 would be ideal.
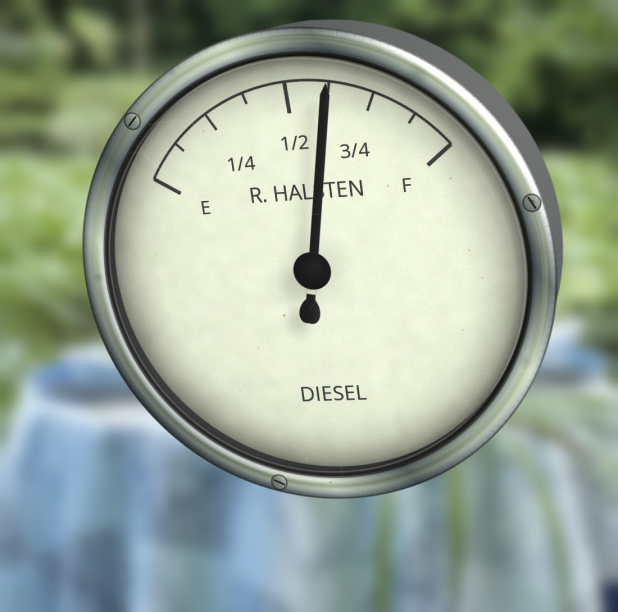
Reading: 0.625
